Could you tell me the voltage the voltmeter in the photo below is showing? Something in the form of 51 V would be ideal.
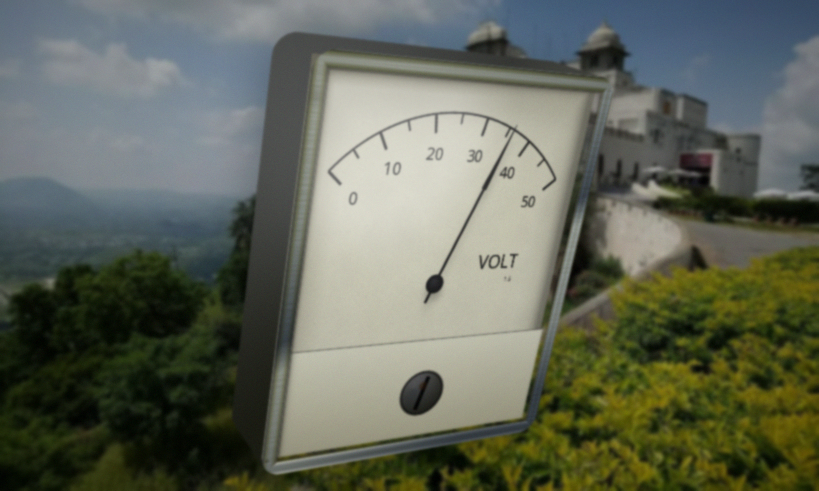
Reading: 35 V
